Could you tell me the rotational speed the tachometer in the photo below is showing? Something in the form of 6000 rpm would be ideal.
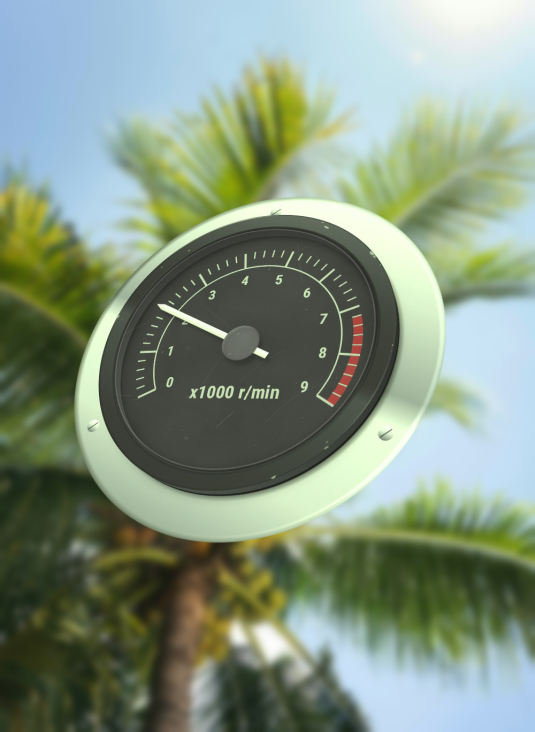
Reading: 2000 rpm
